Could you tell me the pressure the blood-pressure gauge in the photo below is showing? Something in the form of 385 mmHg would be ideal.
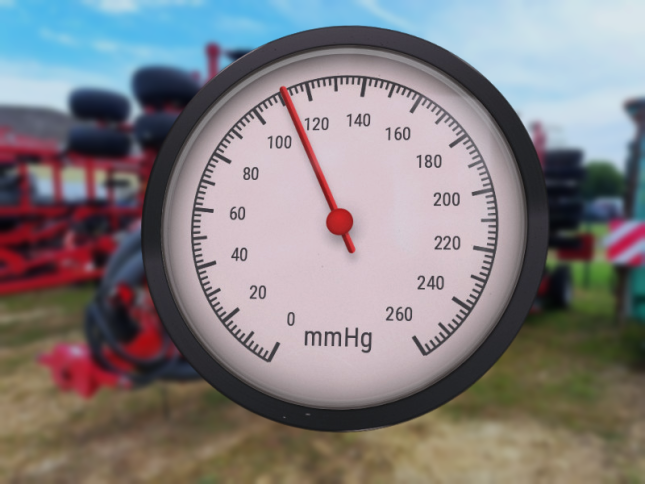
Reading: 112 mmHg
